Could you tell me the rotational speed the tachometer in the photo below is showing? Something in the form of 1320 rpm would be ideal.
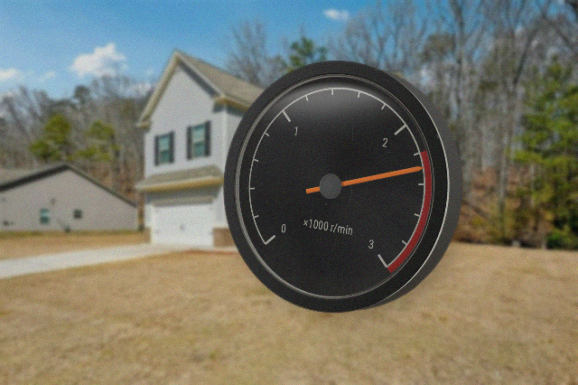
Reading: 2300 rpm
